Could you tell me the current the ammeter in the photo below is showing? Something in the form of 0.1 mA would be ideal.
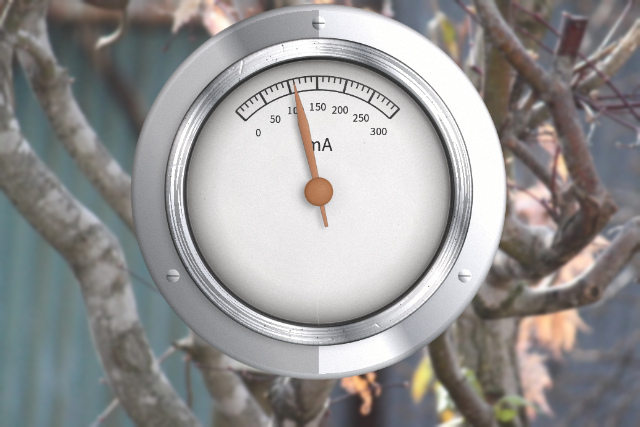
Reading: 110 mA
